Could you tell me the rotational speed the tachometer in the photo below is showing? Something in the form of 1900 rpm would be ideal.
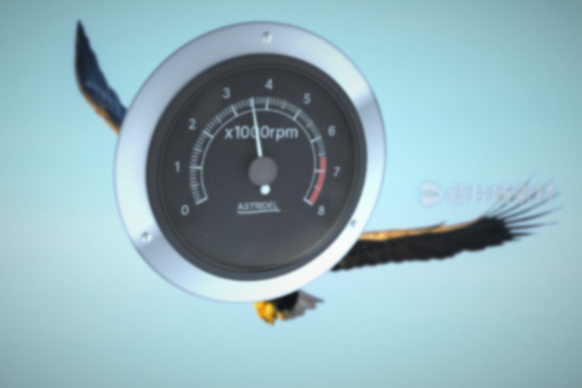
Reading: 3500 rpm
